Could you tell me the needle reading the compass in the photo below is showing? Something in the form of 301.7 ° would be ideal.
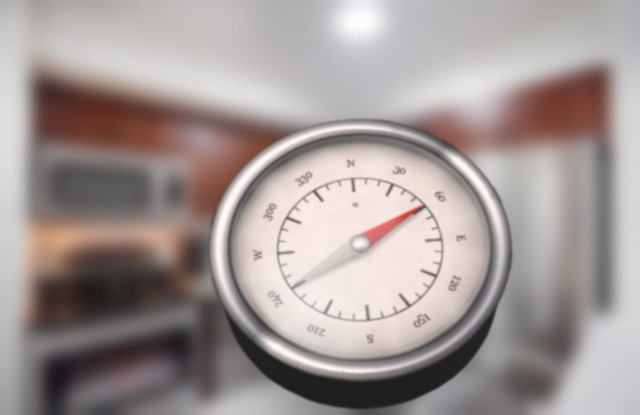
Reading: 60 °
